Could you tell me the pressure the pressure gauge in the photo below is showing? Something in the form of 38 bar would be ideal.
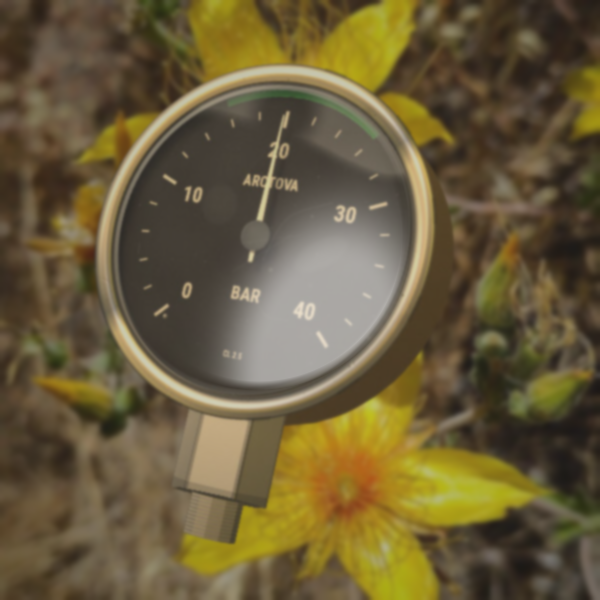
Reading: 20 bar
